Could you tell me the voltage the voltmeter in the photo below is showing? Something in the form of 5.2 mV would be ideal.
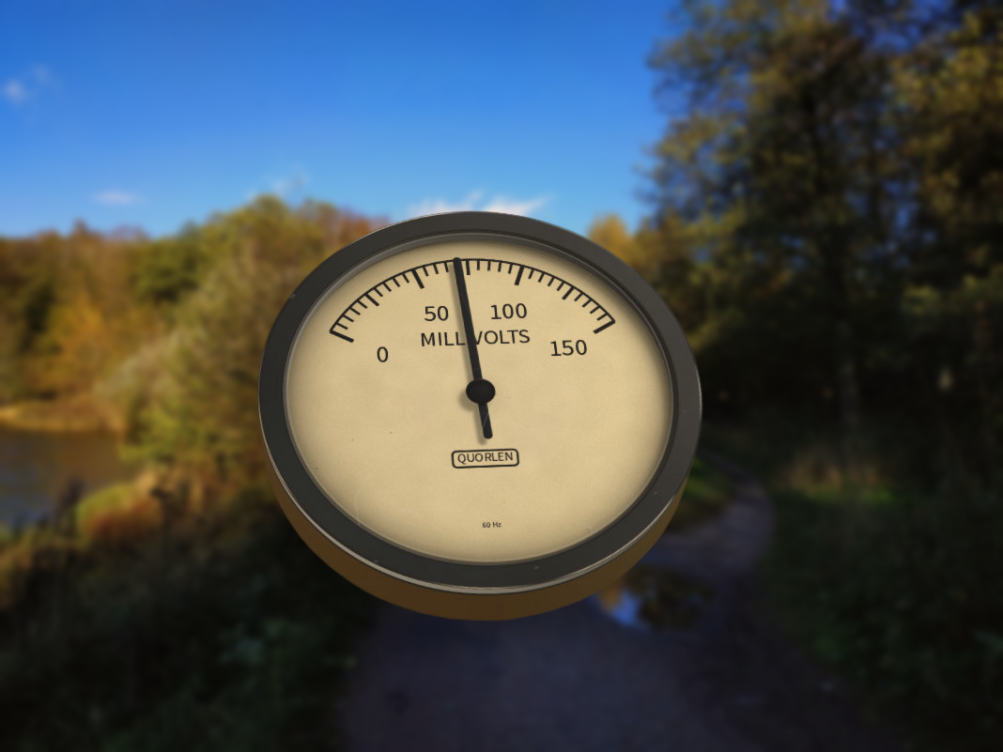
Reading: 70 mV
